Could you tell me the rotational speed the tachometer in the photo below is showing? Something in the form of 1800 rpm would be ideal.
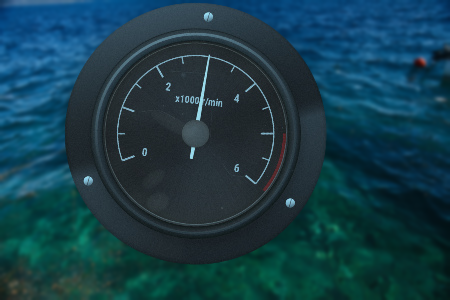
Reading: 3000 rpm
